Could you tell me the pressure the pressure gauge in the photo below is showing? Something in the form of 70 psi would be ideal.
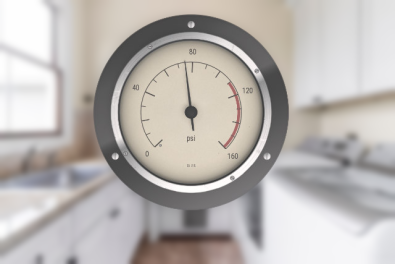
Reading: 75 psi
